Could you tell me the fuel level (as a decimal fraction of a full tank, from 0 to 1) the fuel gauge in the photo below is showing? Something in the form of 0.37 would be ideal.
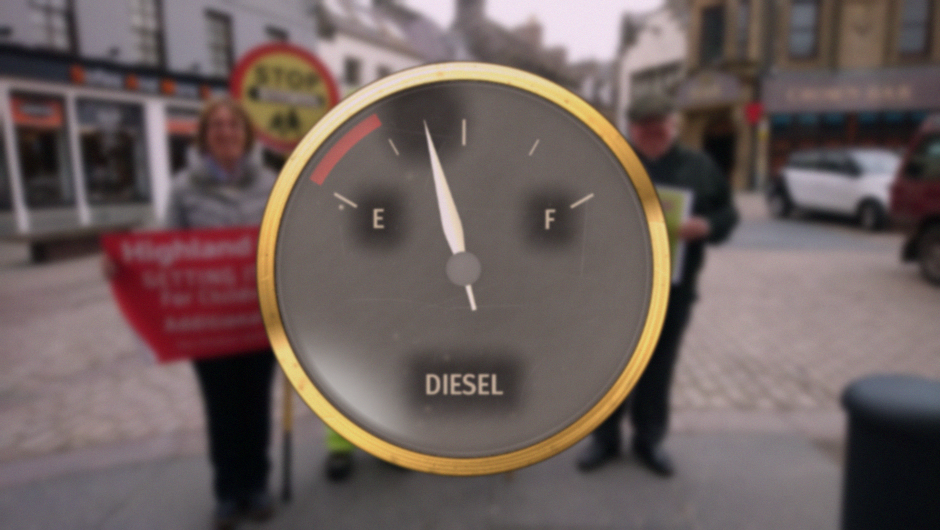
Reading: 0.375
